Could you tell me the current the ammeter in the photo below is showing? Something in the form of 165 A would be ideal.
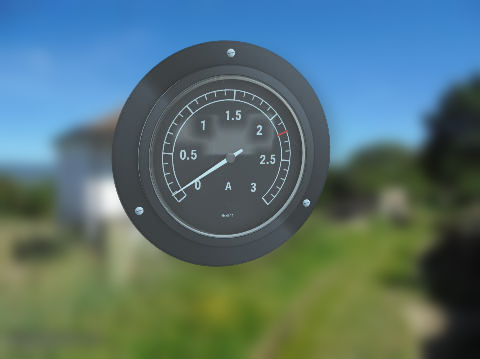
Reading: 0.1 A
